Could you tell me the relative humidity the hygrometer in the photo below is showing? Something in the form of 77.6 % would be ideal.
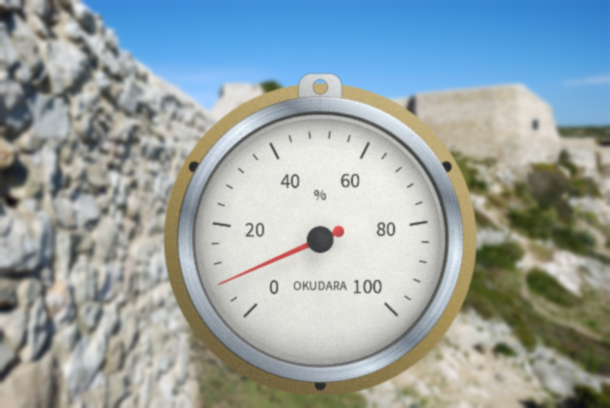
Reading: 8 %
